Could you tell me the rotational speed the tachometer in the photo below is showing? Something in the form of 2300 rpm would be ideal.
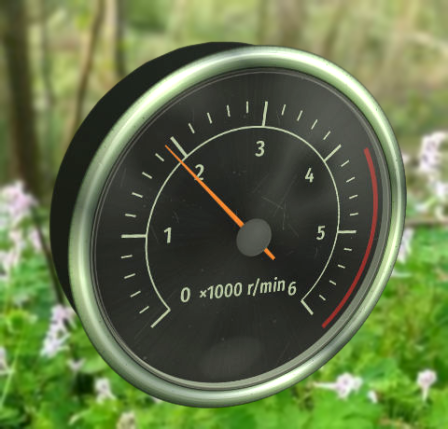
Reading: 1900 rpm
